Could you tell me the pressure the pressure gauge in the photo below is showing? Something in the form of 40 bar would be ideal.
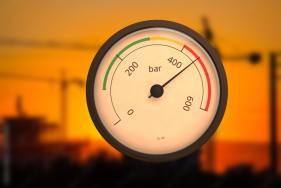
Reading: 450 bar
